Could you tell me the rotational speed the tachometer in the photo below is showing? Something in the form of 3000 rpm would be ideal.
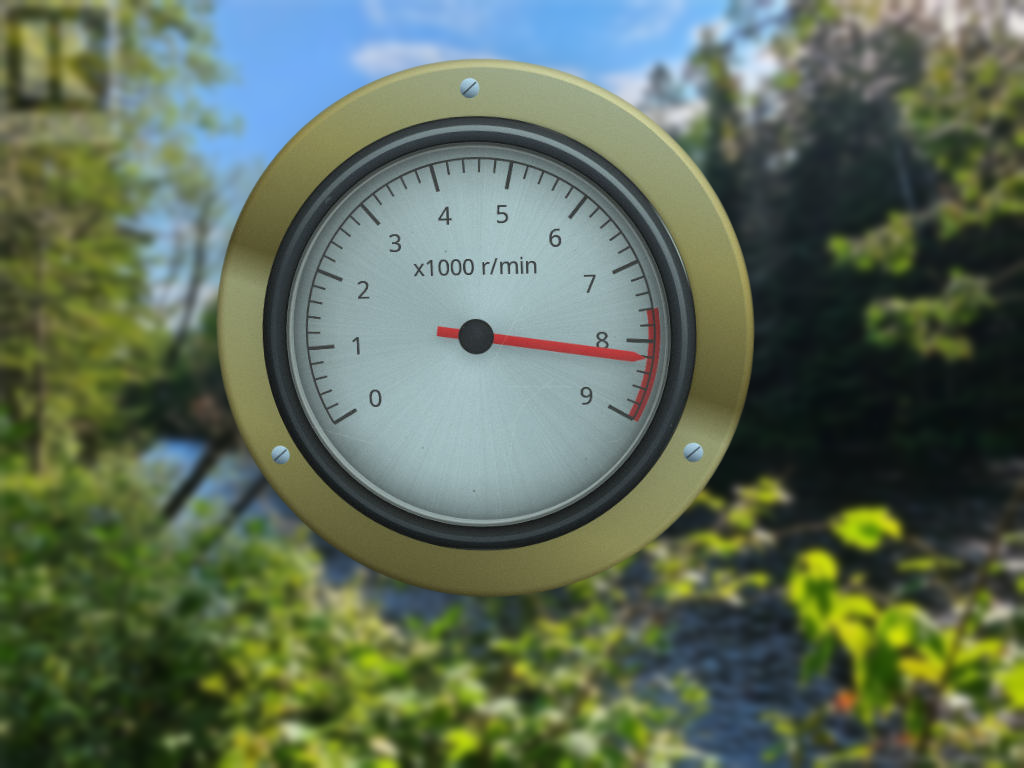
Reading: 8200 rpm
